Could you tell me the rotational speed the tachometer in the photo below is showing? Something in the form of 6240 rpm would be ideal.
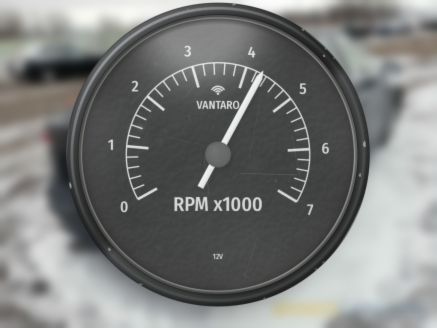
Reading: 4300 rpm
